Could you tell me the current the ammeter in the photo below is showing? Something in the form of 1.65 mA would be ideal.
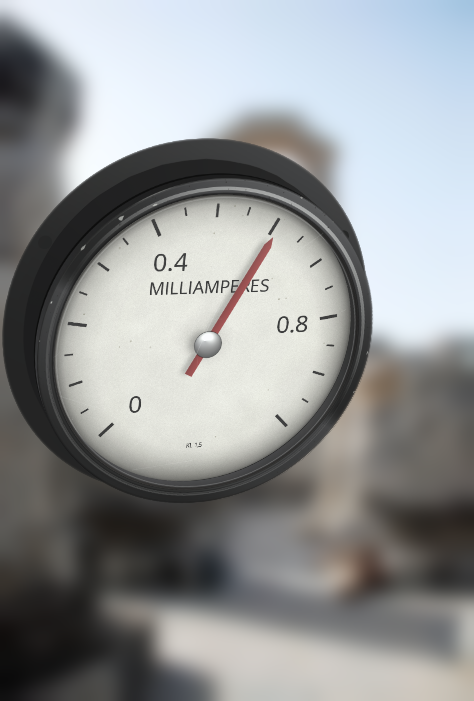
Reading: 0.6 mA
